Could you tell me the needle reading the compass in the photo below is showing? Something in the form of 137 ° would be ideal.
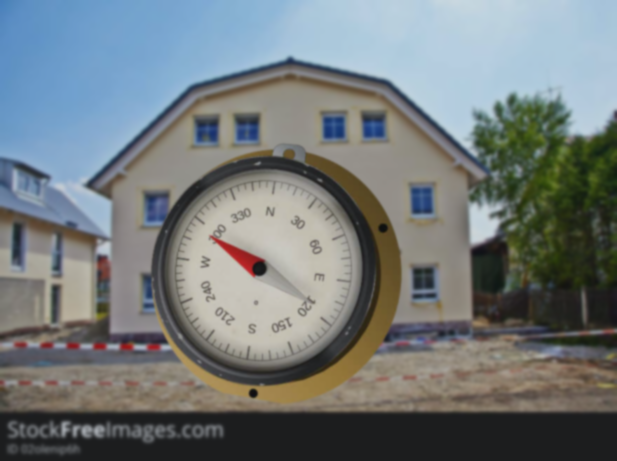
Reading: 295 °
